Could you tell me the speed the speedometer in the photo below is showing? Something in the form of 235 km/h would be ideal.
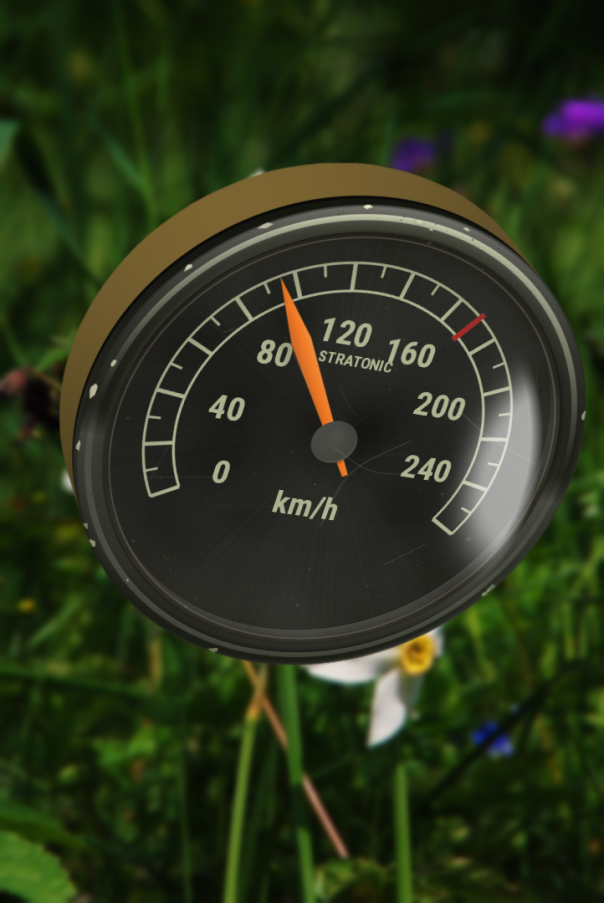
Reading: 95 km/h
